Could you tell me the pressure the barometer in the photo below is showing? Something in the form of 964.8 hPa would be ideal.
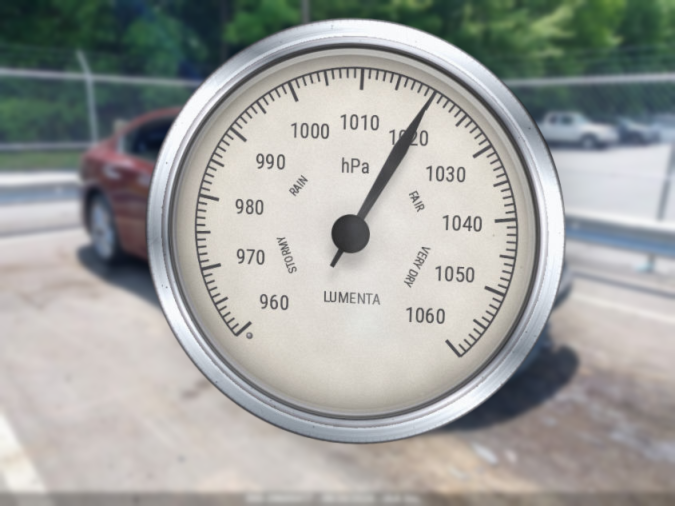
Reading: 1020 hPa
